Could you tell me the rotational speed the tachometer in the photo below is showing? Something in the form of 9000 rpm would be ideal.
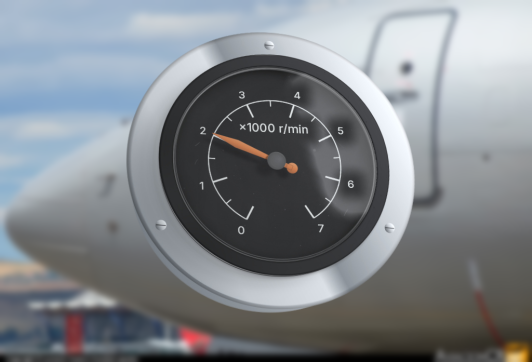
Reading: 2000 rpm
